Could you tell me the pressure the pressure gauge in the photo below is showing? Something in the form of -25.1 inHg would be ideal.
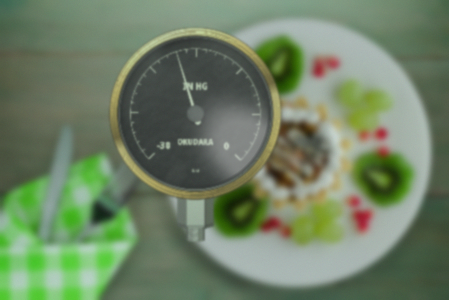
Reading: -17 inHg
